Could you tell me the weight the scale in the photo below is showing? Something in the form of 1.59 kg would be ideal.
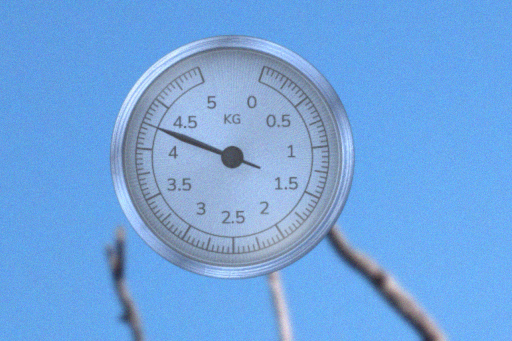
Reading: 4.25 kg
